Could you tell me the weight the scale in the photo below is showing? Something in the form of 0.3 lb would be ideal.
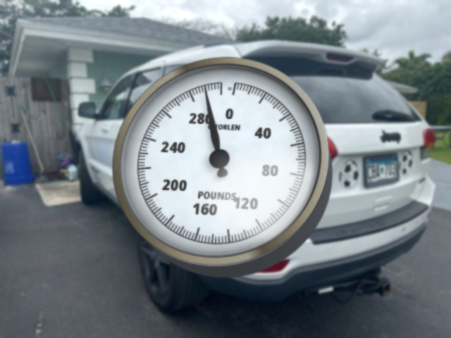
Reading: 290 lb
